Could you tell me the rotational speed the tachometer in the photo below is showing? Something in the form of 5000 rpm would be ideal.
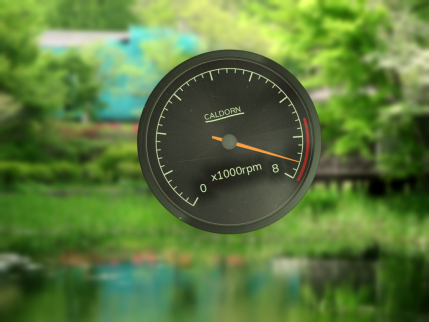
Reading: 7600 rpm
